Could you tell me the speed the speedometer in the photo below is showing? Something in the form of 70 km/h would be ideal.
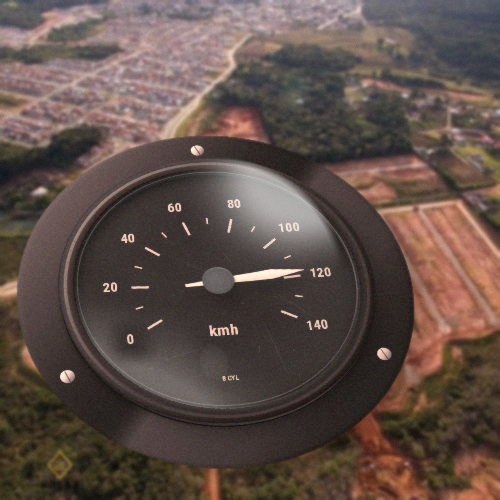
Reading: 120 km/h
